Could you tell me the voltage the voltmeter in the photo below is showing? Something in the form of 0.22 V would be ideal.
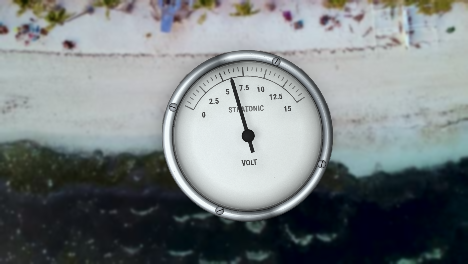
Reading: 6 V
